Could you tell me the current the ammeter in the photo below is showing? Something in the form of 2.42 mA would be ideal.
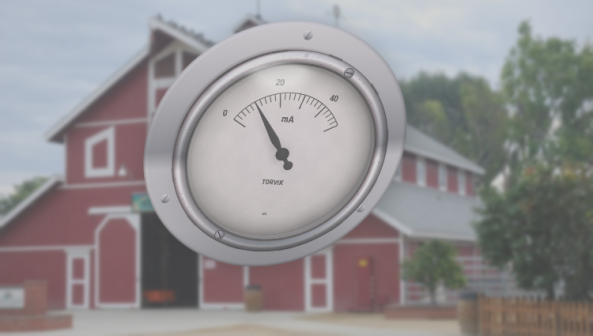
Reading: 10 mA
